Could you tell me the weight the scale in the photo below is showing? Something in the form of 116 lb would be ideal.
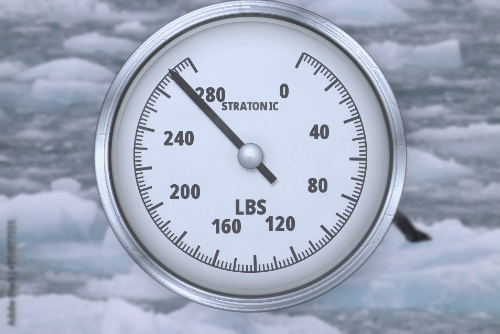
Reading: 270 lb
